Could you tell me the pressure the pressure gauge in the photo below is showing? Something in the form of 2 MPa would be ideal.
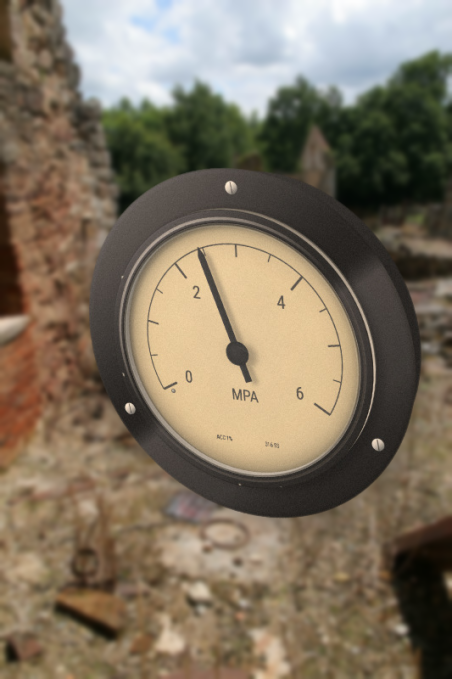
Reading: 2.5 MPa
